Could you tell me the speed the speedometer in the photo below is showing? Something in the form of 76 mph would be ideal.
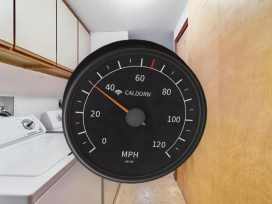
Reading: 35 mph
